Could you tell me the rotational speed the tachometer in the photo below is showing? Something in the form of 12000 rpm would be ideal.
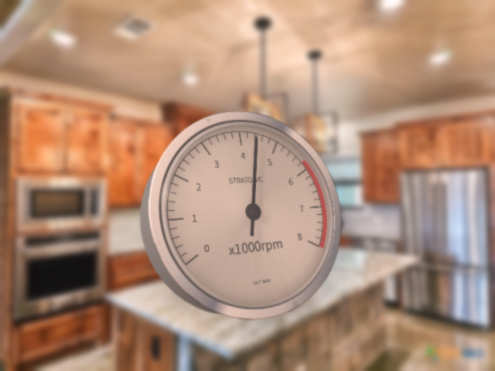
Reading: 4400 rpm
